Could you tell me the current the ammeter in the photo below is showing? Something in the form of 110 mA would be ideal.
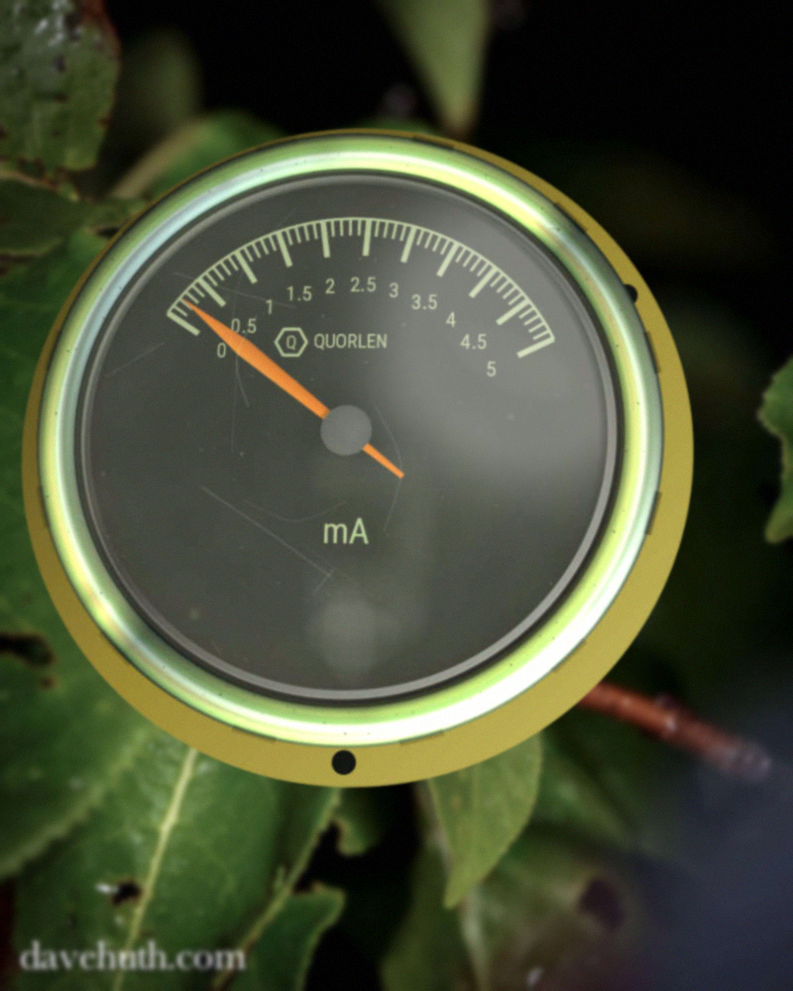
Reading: 0.2 mA
